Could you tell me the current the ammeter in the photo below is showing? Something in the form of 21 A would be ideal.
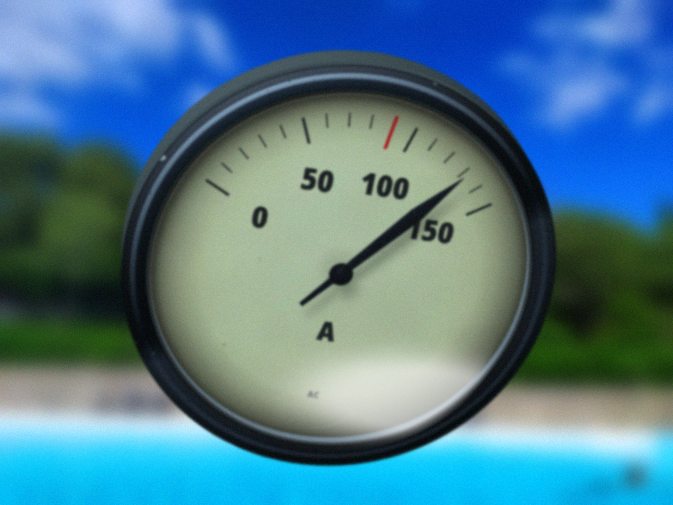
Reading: 130 A
